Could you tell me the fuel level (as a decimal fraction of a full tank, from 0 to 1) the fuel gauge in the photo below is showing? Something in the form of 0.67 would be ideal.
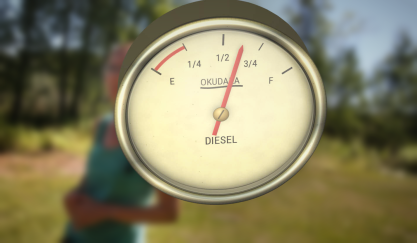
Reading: 0.625
